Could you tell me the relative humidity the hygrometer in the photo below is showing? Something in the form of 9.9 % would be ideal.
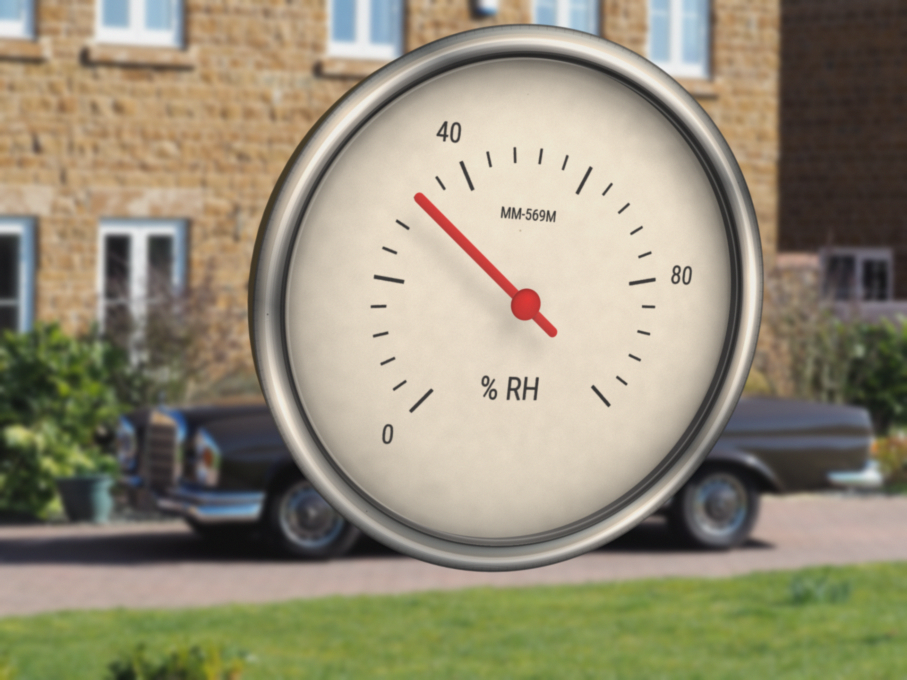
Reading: 32 %
